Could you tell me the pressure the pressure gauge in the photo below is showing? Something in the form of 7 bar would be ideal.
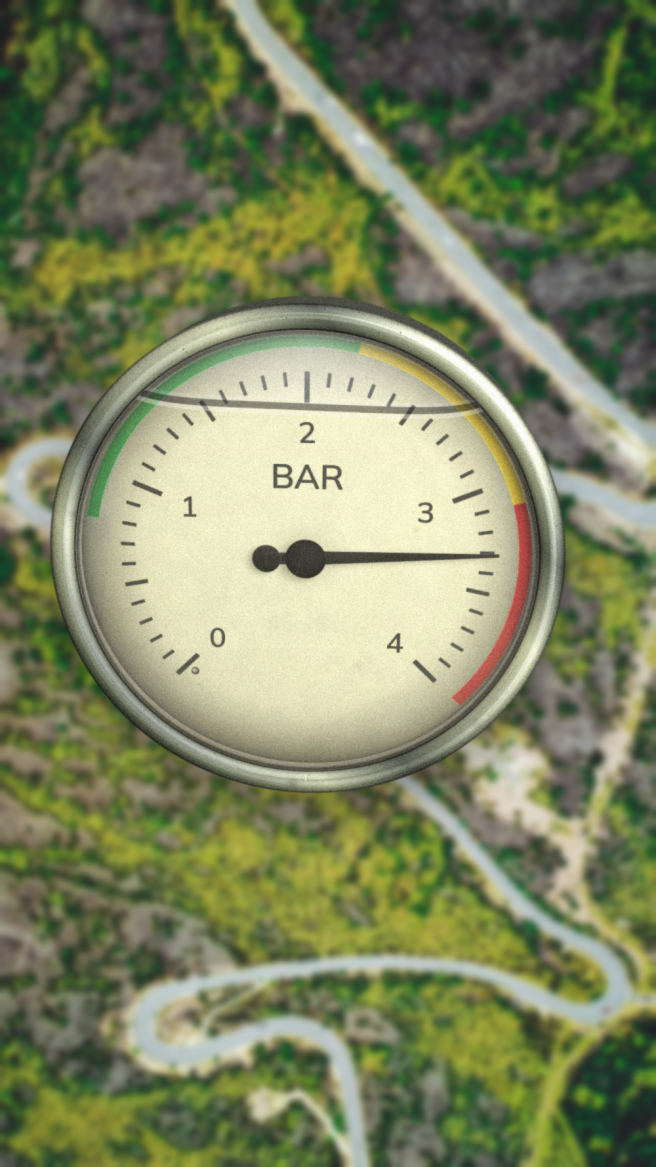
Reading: 3.3 bar
